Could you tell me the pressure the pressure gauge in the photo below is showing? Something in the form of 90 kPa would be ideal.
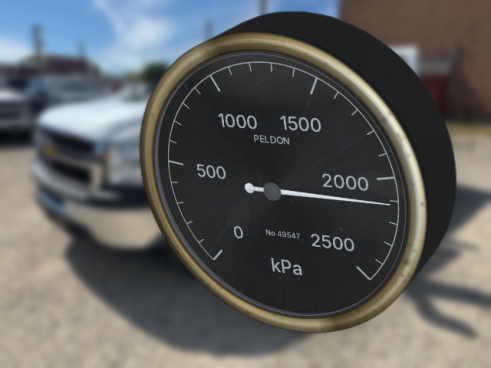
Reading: 2100 kPa
